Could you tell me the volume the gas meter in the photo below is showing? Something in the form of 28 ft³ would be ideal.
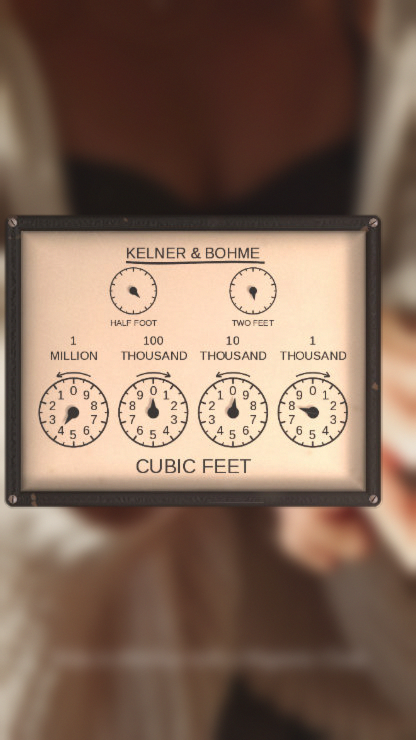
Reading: 399800 ft³
